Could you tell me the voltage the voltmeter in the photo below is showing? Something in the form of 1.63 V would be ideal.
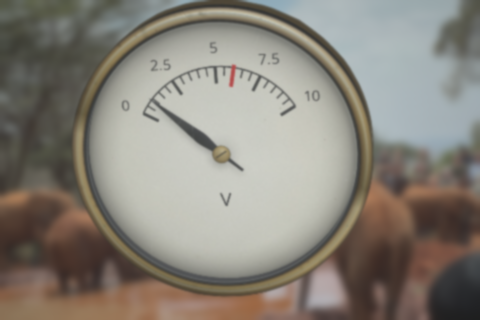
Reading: 1 V
